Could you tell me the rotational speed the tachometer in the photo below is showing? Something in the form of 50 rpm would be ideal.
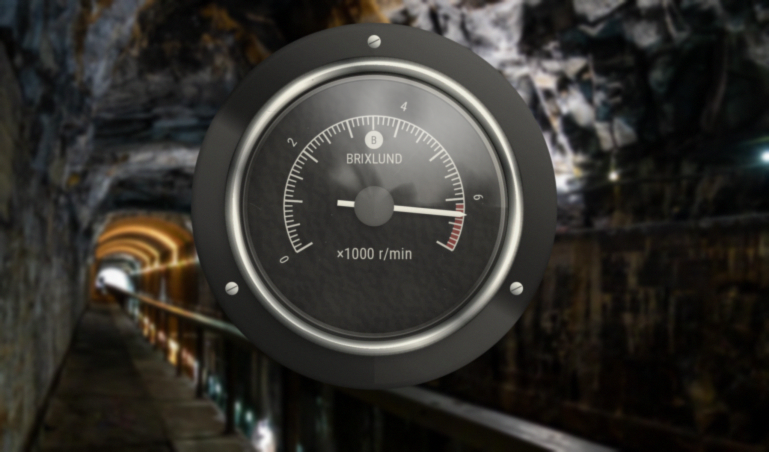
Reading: 6300 rpm
